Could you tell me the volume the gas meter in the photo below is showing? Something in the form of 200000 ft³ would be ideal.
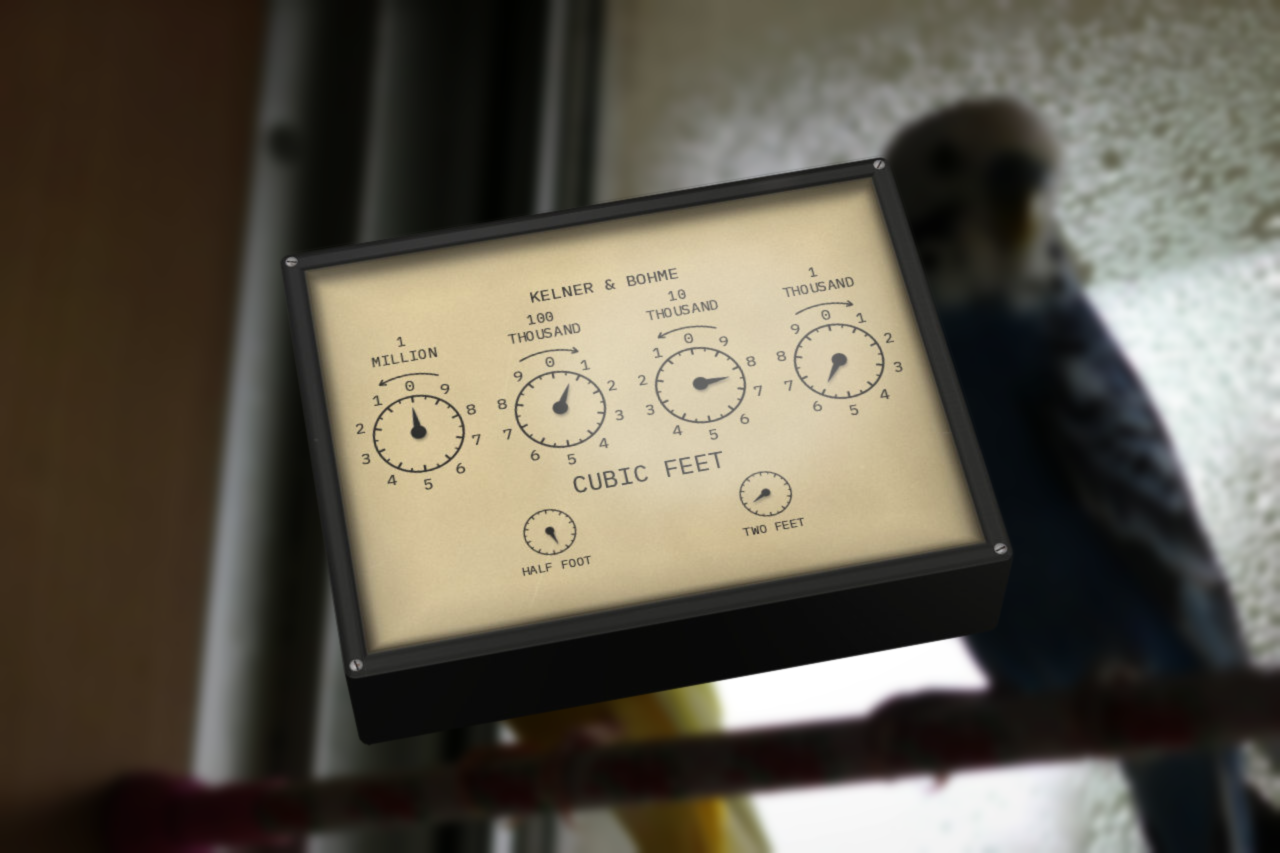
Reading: 7600 ft³
